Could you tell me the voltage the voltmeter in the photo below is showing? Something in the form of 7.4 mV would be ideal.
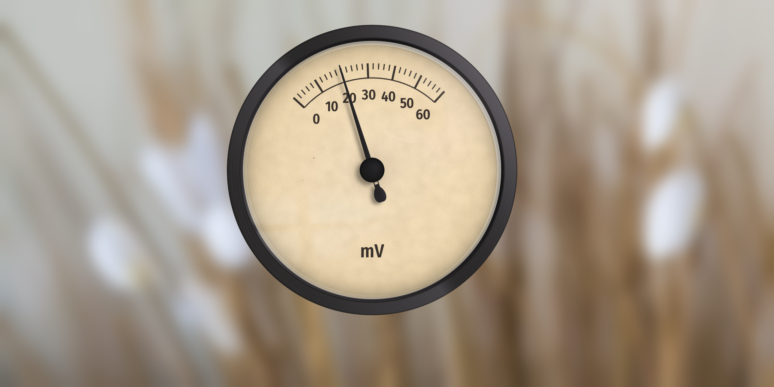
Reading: 20 mV
